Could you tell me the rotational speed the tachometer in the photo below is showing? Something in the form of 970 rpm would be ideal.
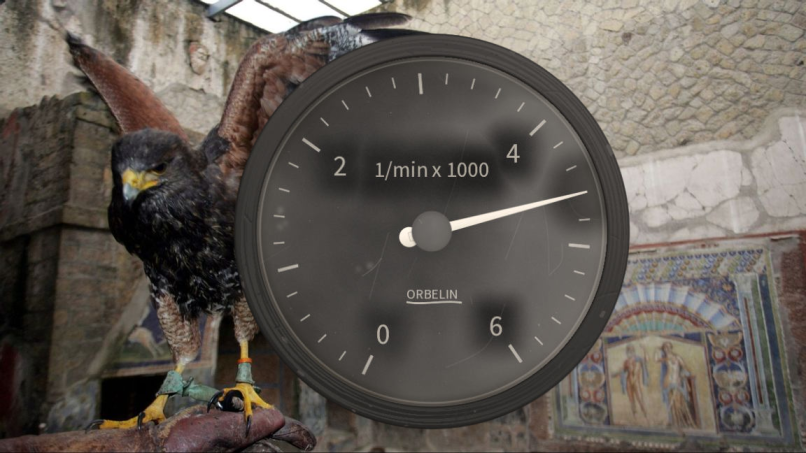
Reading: 4600 rpm
